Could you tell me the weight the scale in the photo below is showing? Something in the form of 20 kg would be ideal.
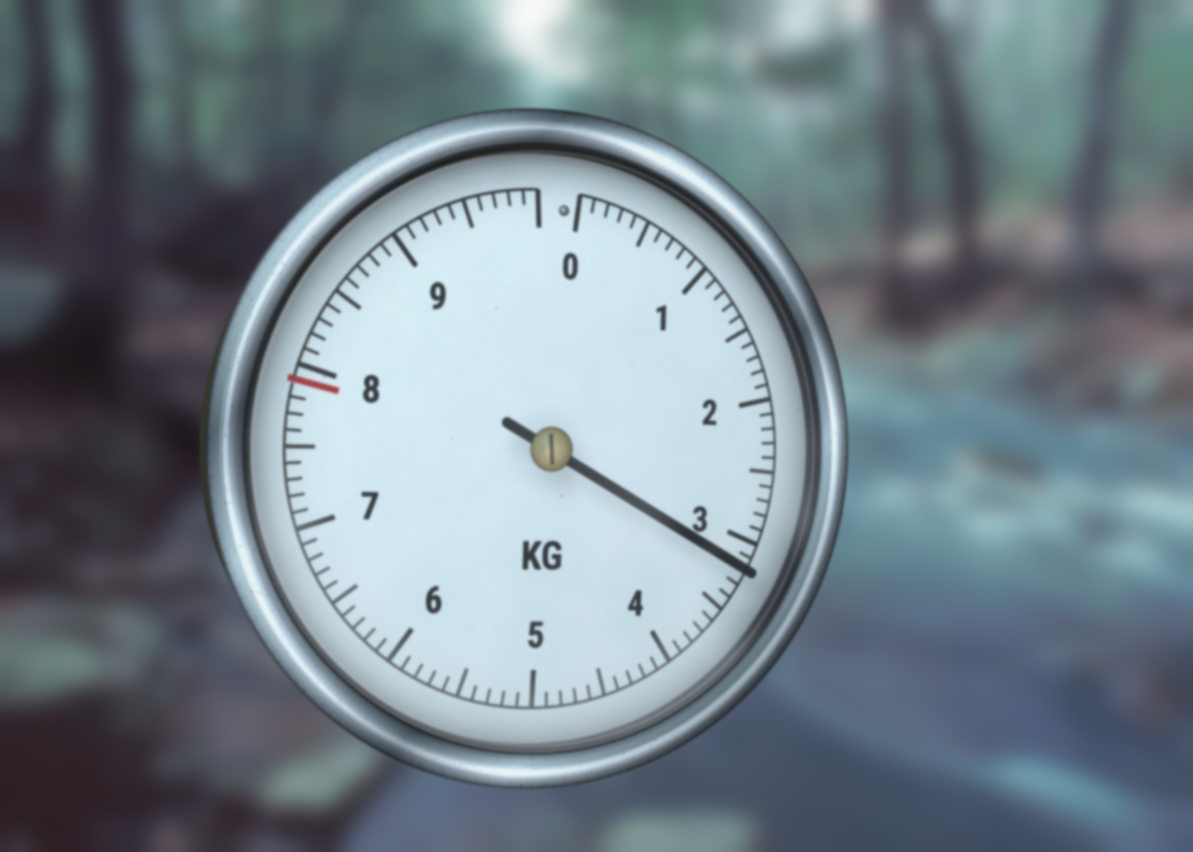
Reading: 3.2 kg
